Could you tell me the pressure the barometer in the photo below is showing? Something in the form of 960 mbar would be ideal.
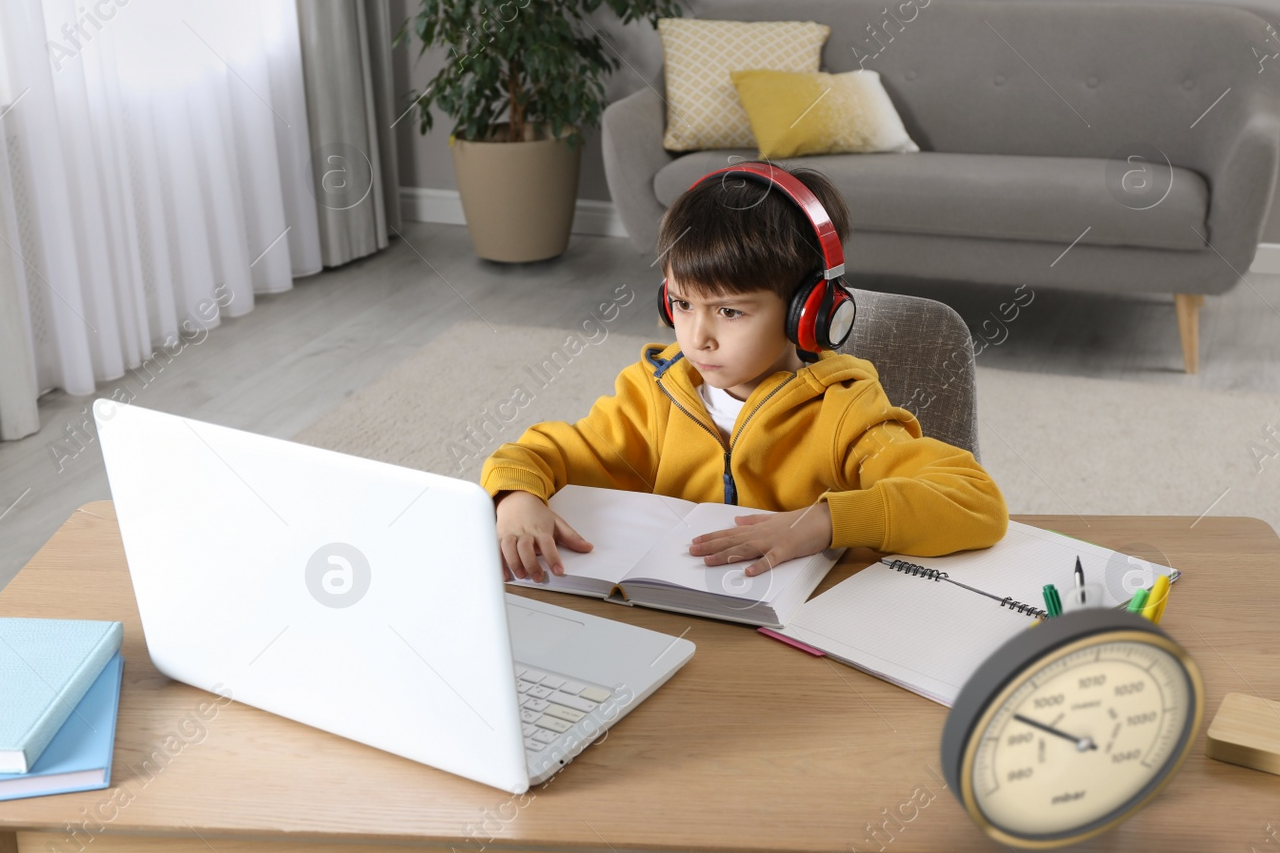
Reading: 995 mbar
